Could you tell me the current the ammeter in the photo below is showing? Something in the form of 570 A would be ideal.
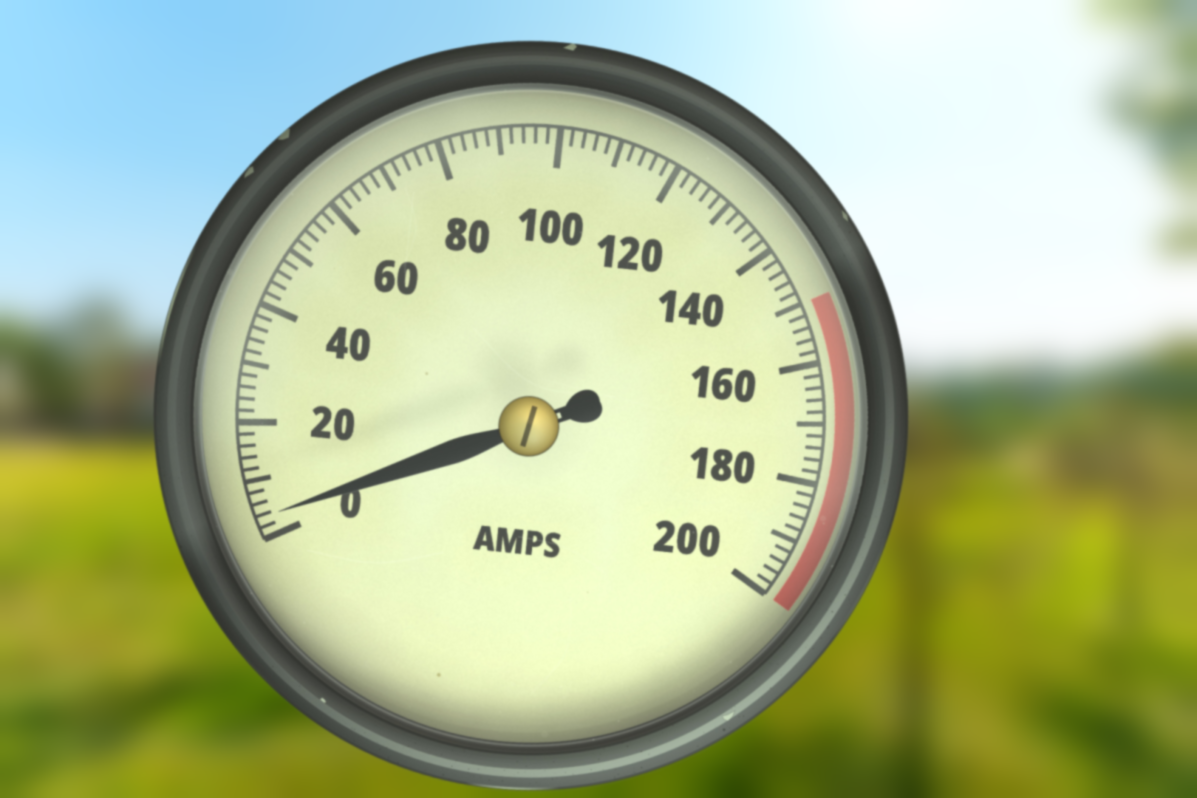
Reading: 4 A
